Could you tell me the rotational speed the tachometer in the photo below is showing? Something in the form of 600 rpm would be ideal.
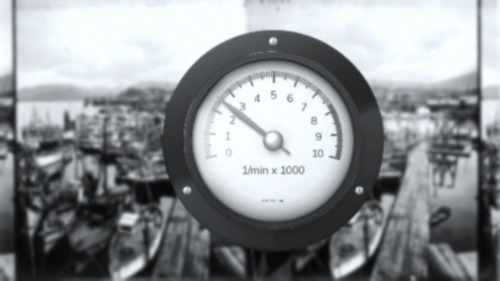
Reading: 2500 rpm
